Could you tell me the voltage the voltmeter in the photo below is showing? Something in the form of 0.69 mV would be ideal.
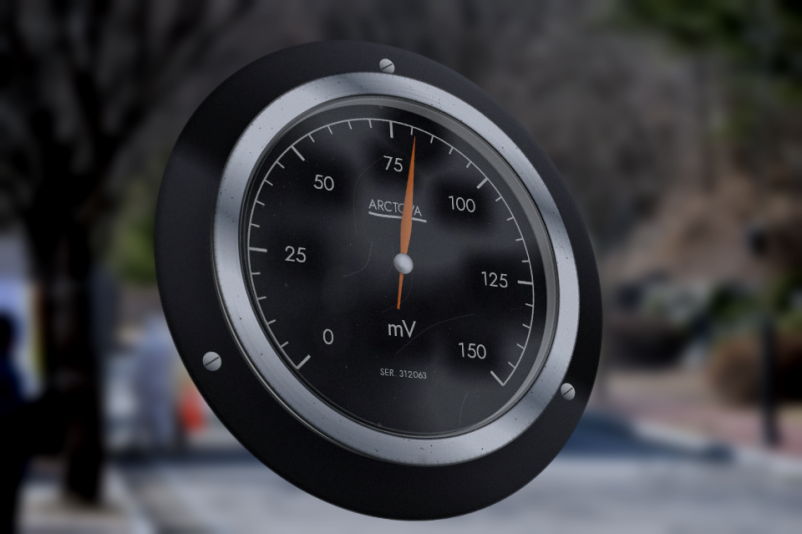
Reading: 80 mV
